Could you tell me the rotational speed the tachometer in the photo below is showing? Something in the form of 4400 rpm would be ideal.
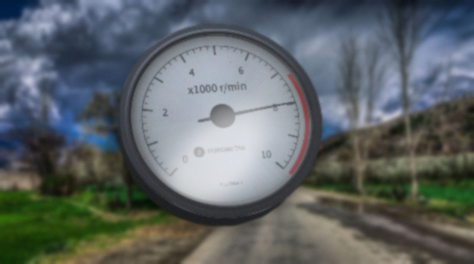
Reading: 8000 rpm
